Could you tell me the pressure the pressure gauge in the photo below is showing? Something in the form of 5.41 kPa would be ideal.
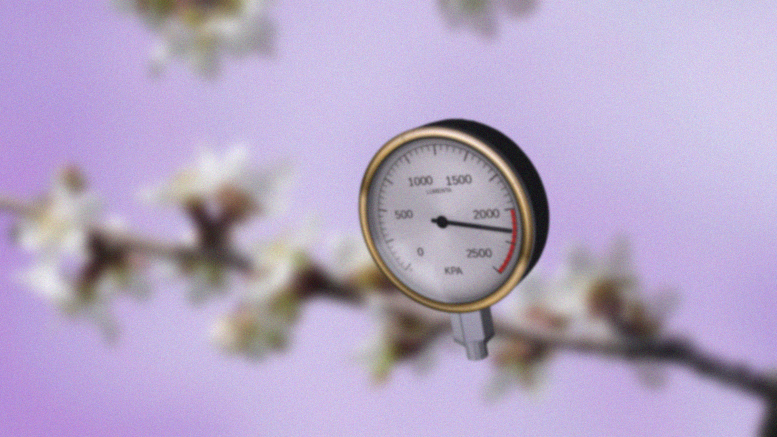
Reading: 2150 kPa
